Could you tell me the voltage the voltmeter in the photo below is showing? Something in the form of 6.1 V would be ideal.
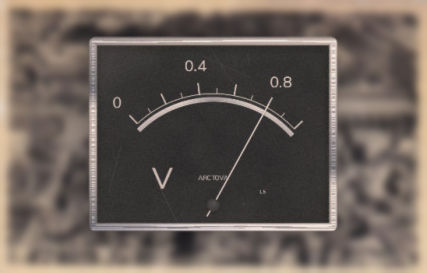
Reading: 0.8 V
